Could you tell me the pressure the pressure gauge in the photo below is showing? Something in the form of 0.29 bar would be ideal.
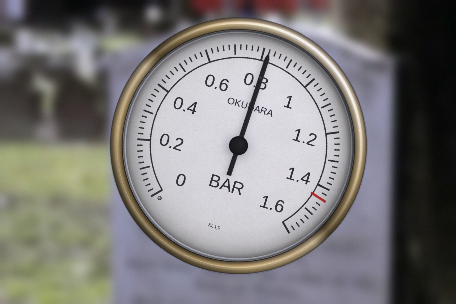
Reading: 0.82 bar
